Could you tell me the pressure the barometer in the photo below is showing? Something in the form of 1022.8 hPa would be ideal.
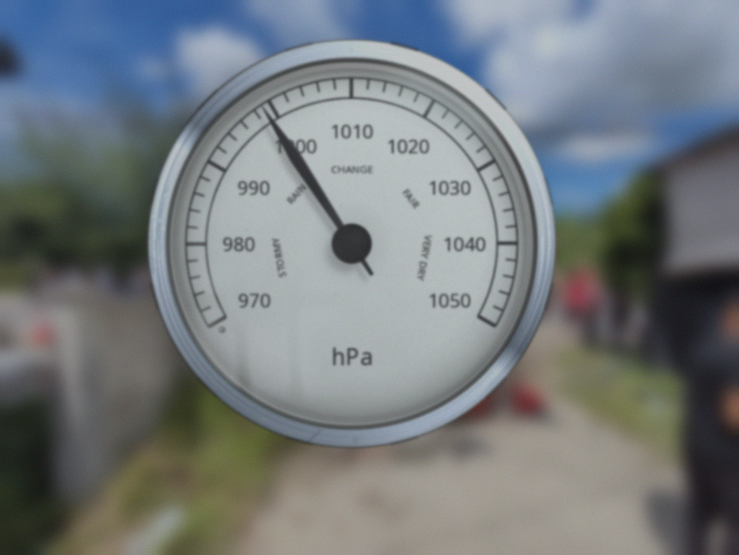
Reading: 999 hPa
